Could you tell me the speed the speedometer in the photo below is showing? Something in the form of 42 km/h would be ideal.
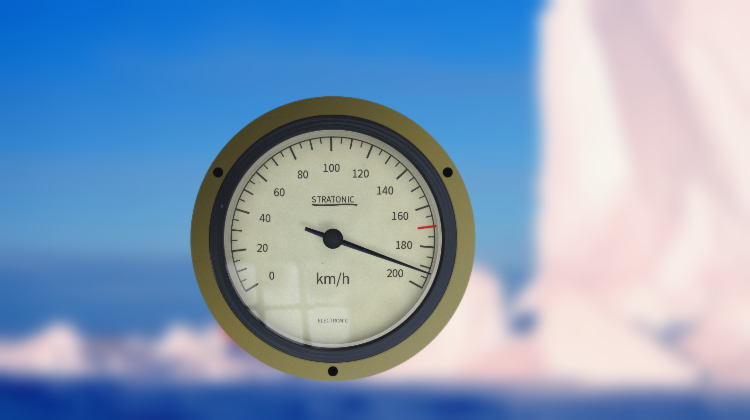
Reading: 192.5 km/h
